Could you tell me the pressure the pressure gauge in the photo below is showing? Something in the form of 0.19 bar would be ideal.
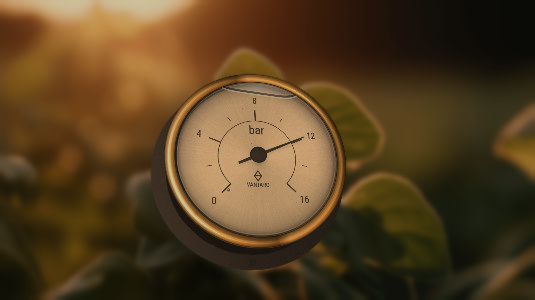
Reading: 12 bar
